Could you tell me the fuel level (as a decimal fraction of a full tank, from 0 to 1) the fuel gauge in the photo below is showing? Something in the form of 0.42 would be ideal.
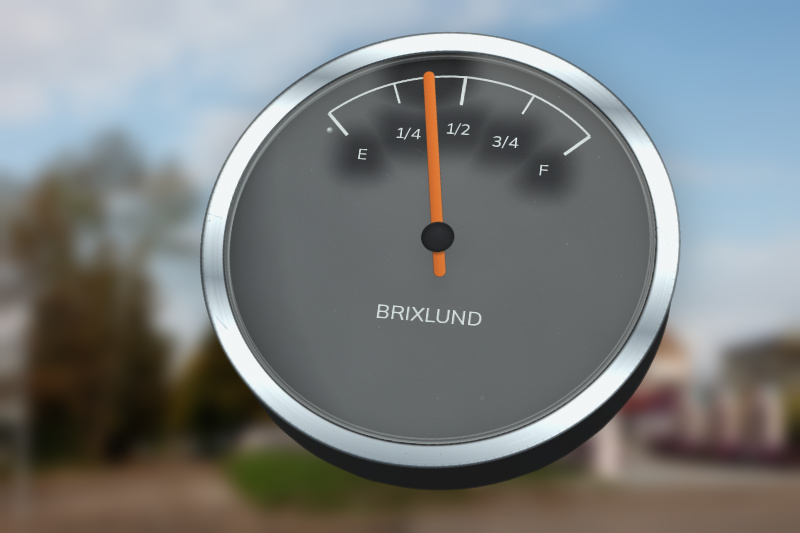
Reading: 0.375
